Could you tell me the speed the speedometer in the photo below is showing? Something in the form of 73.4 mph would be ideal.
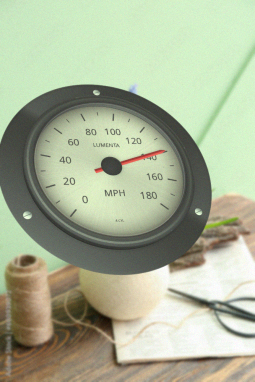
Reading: 140 mph
